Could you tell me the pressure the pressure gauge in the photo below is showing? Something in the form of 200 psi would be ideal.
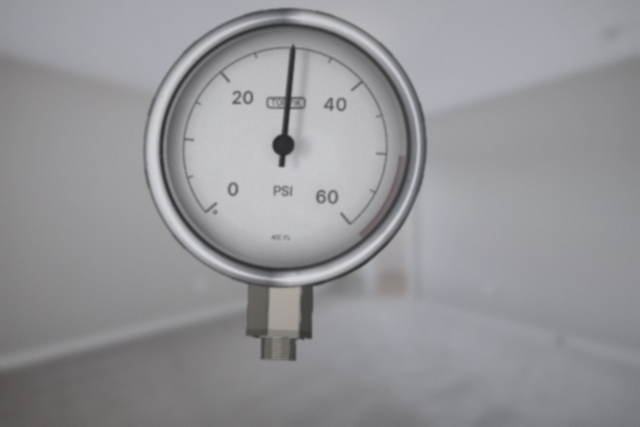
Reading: 30 psi
